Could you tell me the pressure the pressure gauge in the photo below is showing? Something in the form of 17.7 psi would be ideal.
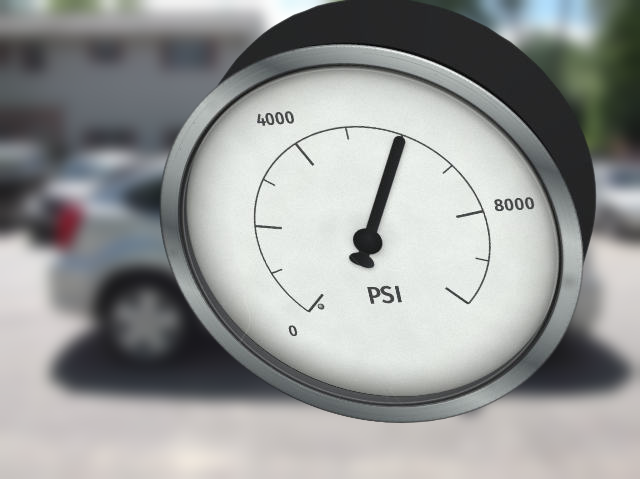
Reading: 6000 psi
